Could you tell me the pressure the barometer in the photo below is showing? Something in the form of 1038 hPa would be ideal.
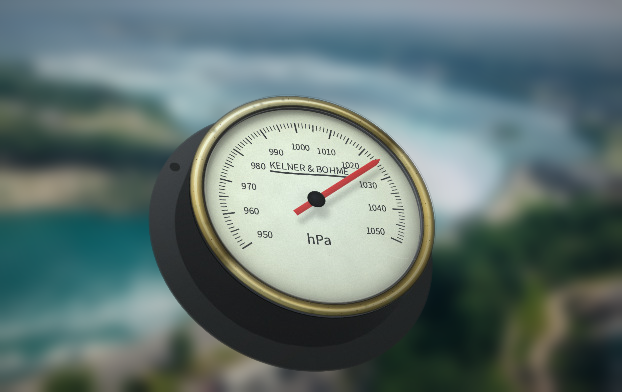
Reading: 1025 hPa
